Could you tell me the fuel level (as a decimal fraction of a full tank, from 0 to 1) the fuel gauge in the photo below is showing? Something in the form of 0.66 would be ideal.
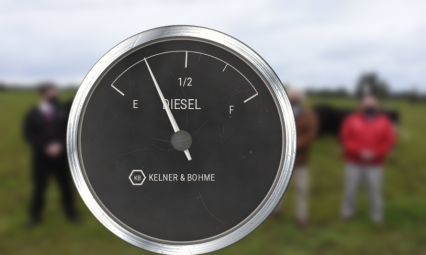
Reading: 0.25
